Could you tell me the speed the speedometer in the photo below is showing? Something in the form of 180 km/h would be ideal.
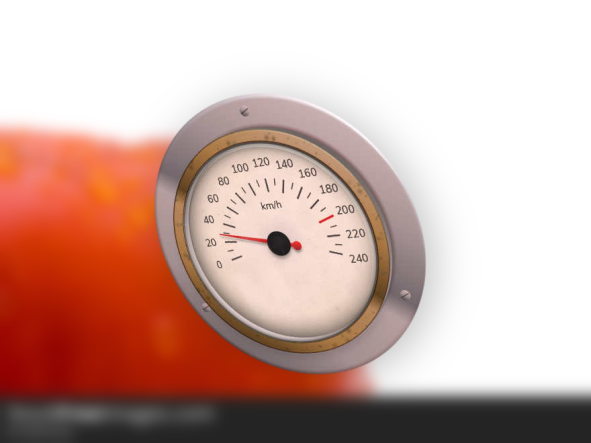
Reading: 30 km/h
